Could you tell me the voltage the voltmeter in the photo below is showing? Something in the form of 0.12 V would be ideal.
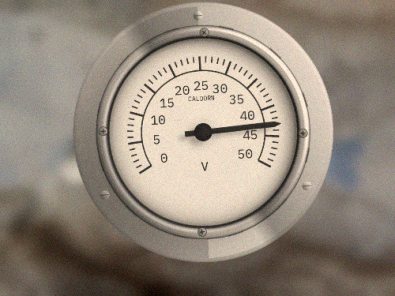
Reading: 43 V
